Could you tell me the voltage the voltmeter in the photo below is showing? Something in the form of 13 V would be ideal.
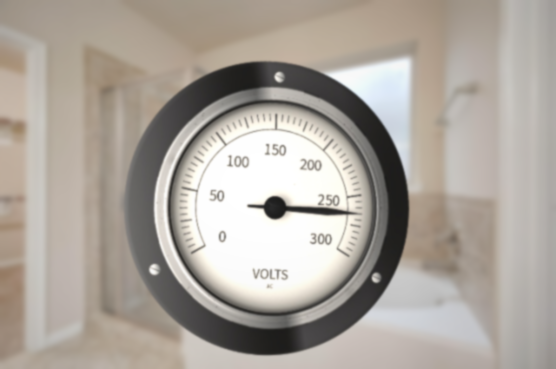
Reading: 265 V
